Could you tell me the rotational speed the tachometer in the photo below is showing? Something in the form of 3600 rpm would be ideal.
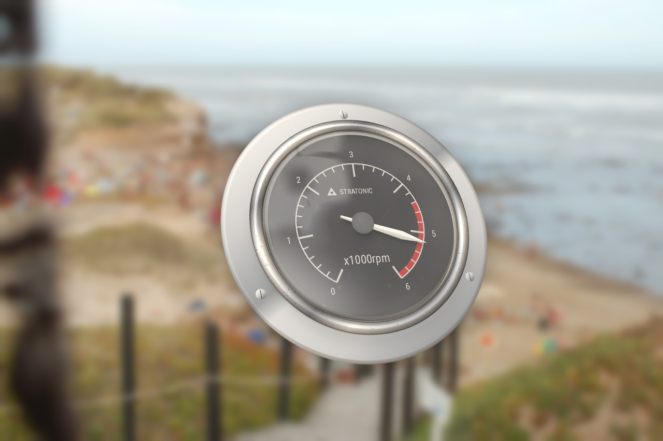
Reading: 5200 rpm
